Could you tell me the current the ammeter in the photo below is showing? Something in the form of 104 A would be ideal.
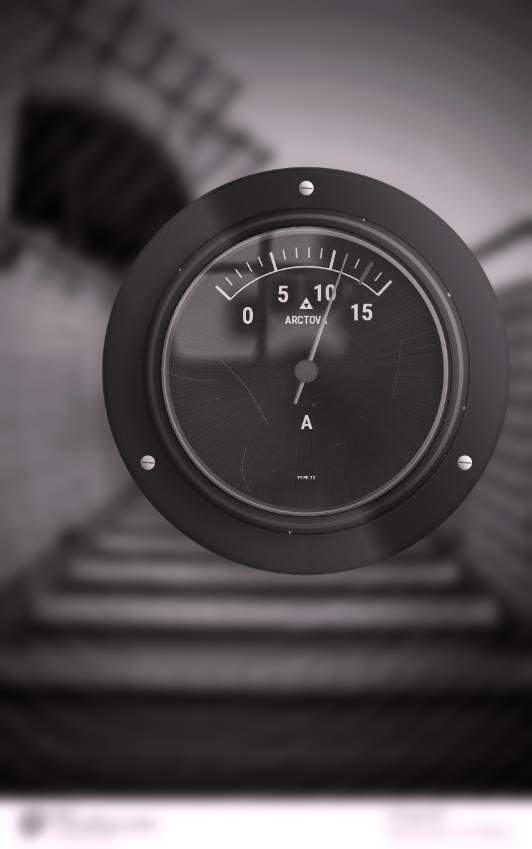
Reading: 11 A
